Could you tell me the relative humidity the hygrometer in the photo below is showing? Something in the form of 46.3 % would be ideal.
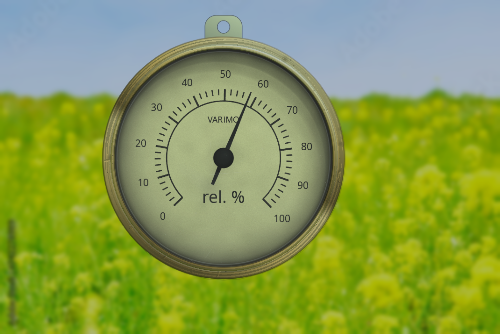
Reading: 58 %
